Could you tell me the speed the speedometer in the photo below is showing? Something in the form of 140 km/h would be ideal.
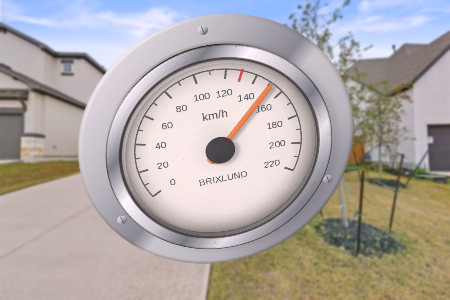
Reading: 150 km/h
